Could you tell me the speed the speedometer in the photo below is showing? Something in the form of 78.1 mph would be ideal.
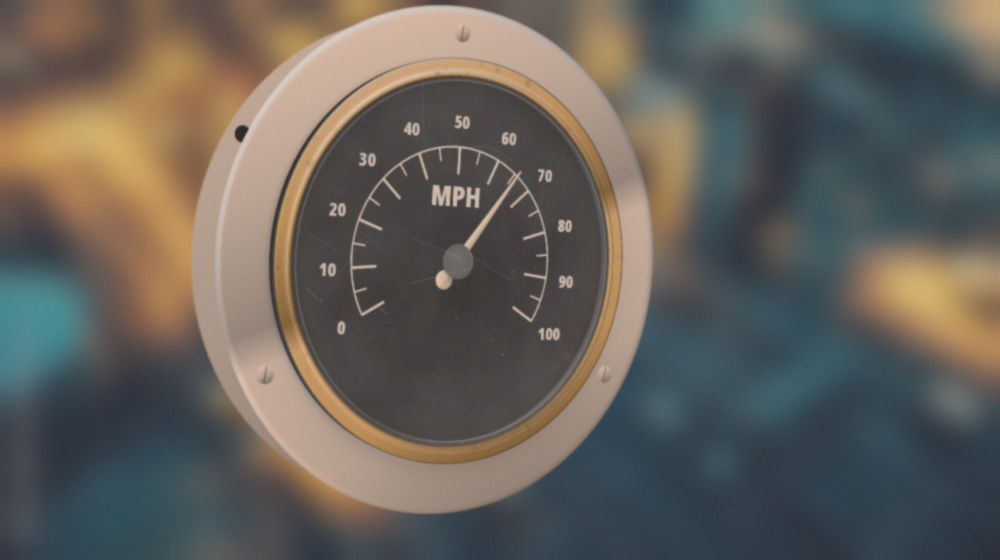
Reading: 65 mph
